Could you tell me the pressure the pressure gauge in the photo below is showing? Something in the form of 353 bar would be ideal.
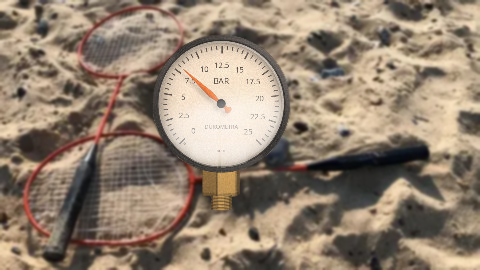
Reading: 8 bar
